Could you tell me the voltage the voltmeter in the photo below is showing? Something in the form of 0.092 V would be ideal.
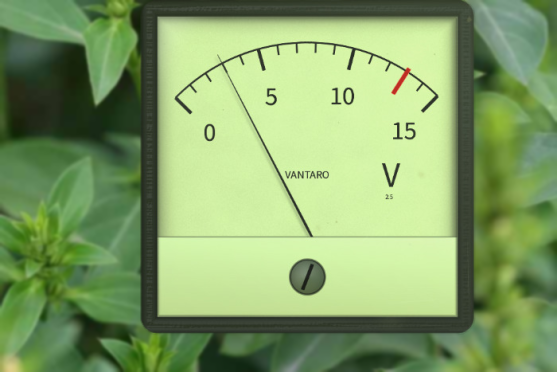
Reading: 3 V
